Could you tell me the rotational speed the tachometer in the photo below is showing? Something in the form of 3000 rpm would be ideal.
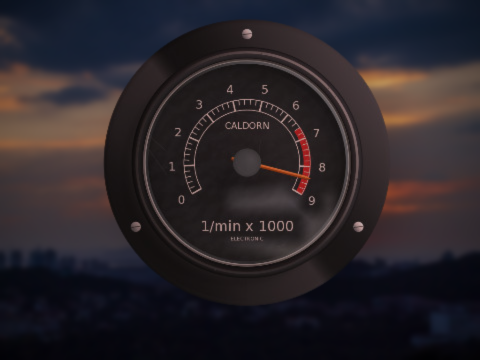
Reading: 8400 rpm
